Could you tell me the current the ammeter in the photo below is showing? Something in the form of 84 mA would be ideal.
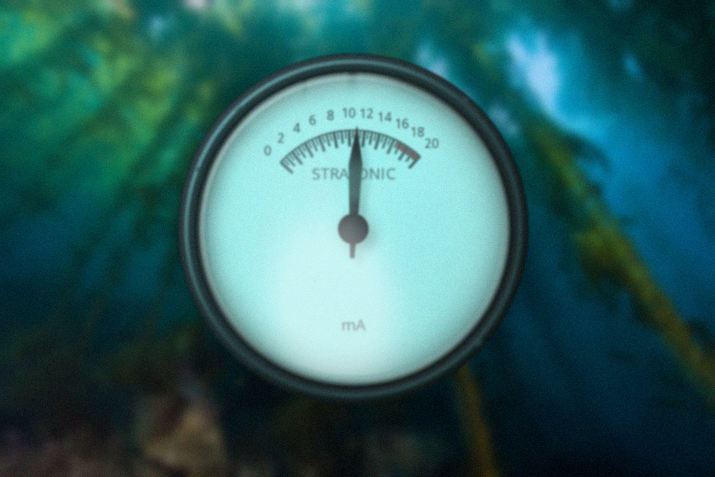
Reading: 11 mA
